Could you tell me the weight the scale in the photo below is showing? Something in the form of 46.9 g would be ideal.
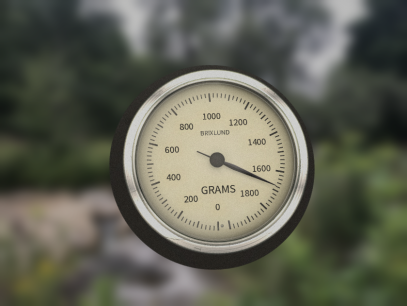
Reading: 1680 g
